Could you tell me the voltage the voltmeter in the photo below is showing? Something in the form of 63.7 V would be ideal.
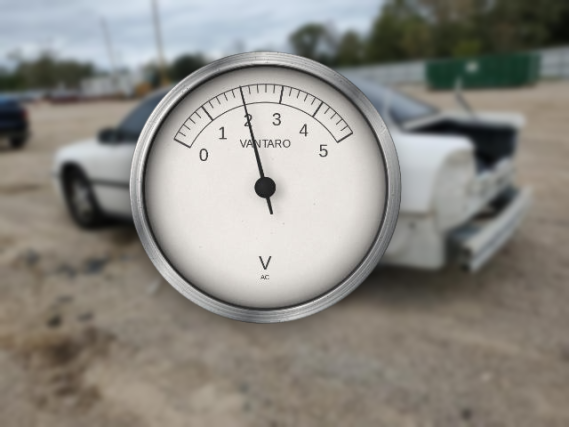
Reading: 2 V
